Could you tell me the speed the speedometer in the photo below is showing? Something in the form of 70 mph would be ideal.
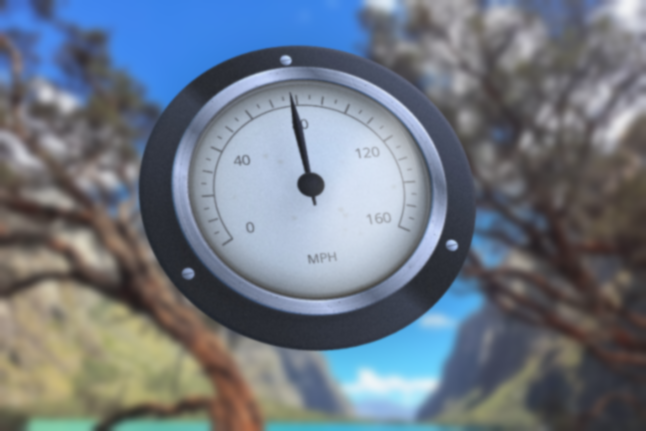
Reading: 77.5 mph
